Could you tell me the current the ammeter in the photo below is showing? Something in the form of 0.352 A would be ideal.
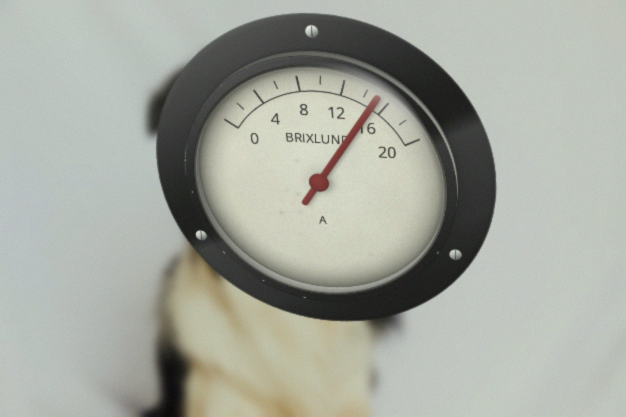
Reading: 15 A
